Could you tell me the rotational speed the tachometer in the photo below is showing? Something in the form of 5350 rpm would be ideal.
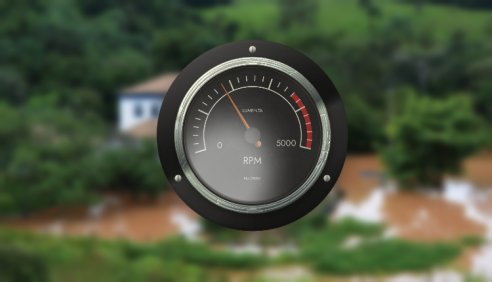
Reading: 1800 rpm
